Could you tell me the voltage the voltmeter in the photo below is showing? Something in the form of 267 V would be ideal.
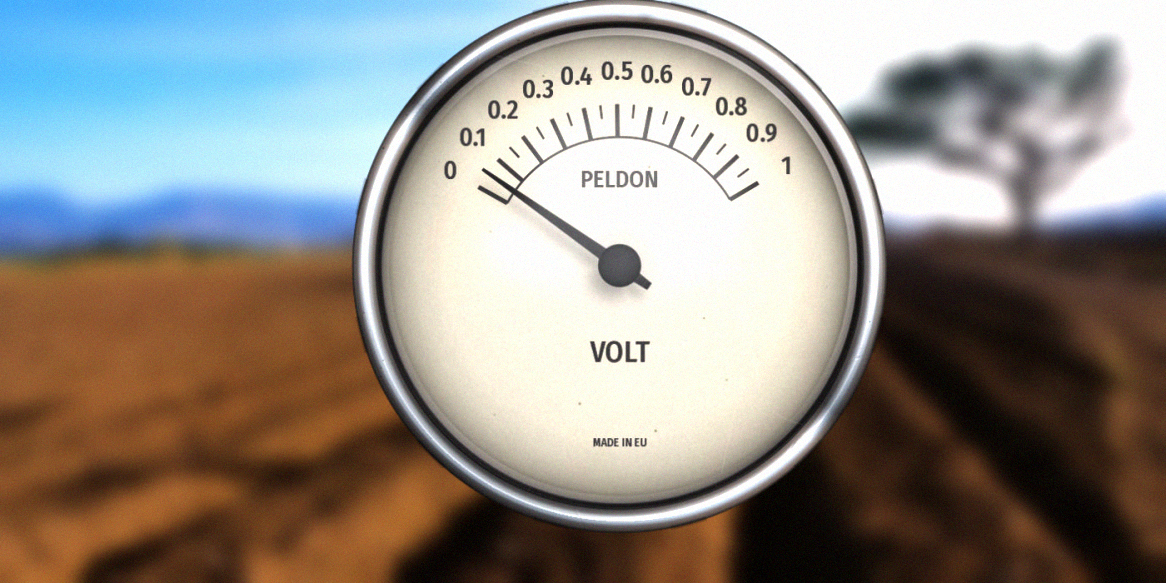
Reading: 0.05 V
